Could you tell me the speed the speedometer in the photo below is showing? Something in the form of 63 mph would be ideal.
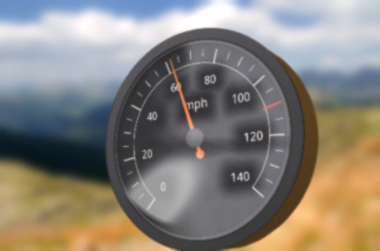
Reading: 62.5 mph
